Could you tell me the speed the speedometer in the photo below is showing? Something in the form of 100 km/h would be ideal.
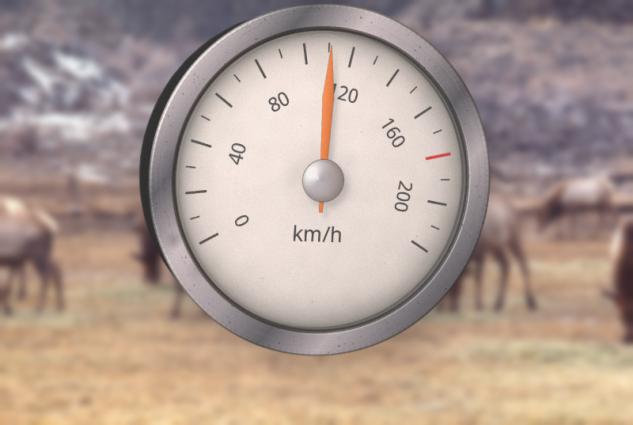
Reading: 110 km/h
